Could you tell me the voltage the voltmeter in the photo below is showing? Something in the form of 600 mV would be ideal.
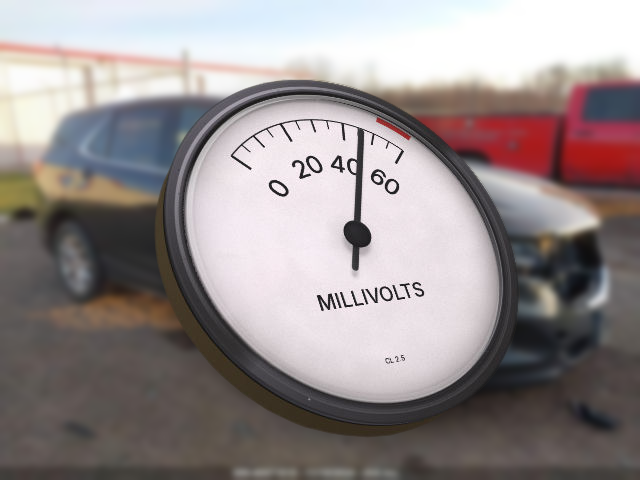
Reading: 45 mV
